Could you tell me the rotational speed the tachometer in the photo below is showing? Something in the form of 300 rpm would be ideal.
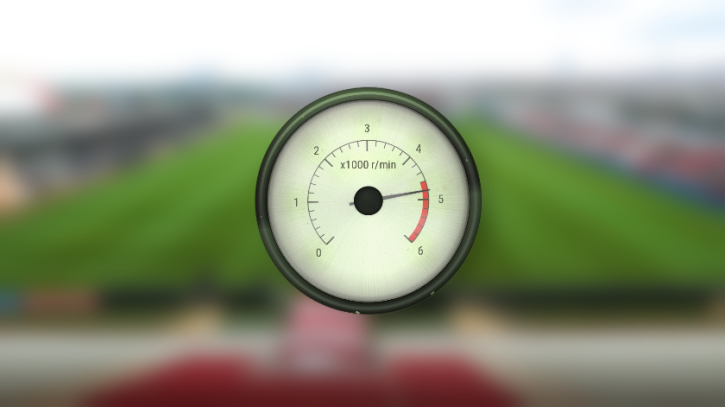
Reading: 4800 rpm
